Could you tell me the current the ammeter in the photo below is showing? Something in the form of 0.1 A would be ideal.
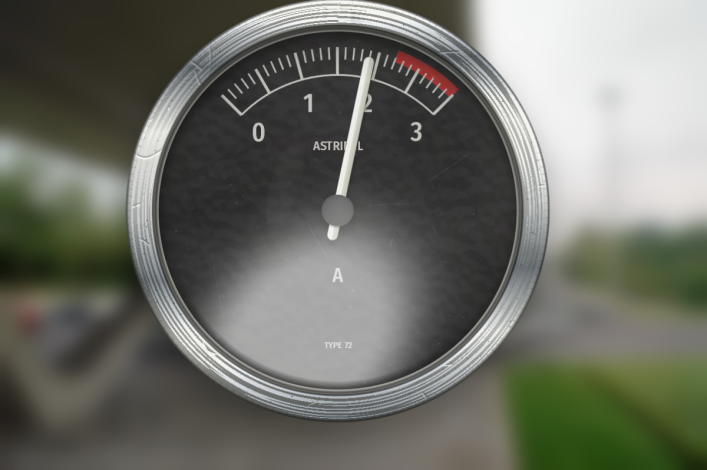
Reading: 1.9 A
